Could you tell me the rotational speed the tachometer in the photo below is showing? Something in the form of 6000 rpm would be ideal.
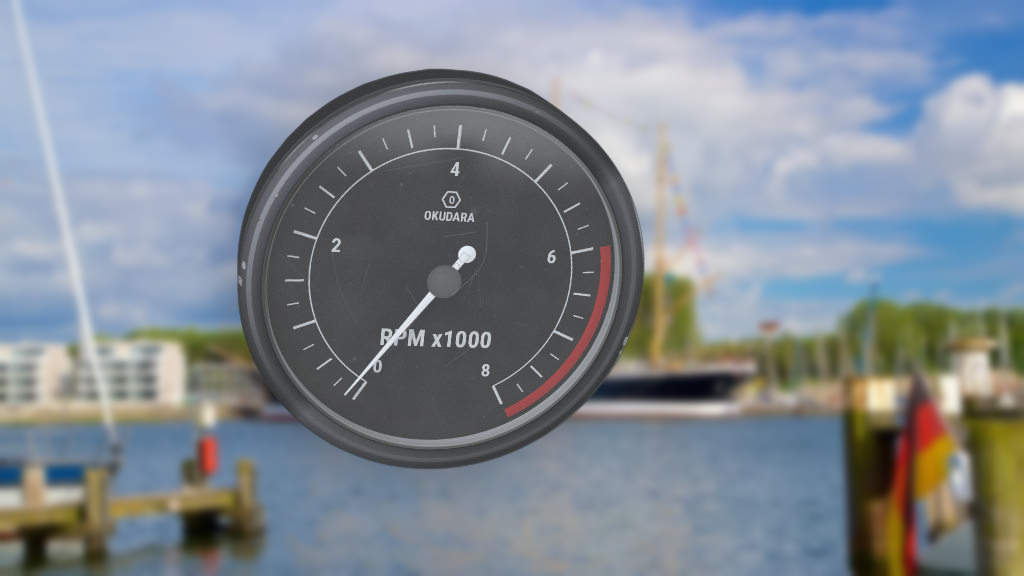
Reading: 125 rpm
